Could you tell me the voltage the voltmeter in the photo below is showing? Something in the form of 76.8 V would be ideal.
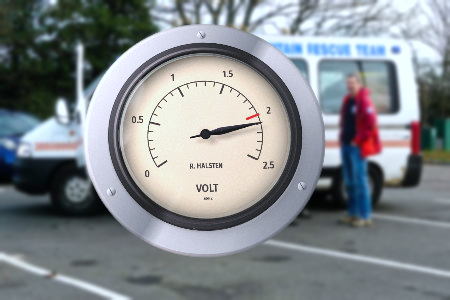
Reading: 2.1 V
